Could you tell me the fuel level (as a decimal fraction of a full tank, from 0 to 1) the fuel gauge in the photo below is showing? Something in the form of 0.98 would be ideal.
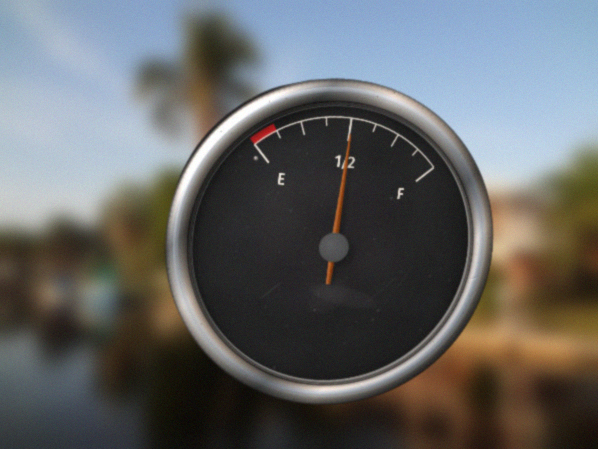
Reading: 0.5
